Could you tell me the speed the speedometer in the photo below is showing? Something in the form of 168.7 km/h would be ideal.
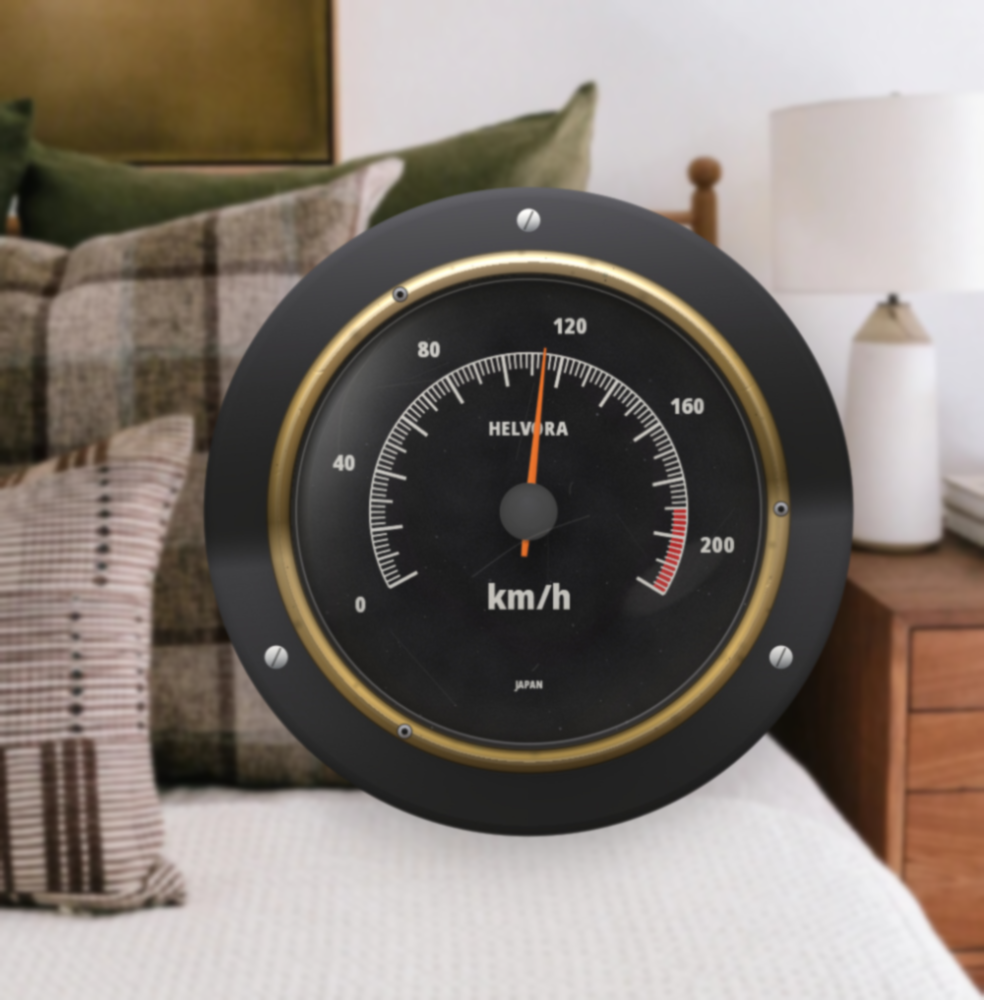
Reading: 114 km/h
